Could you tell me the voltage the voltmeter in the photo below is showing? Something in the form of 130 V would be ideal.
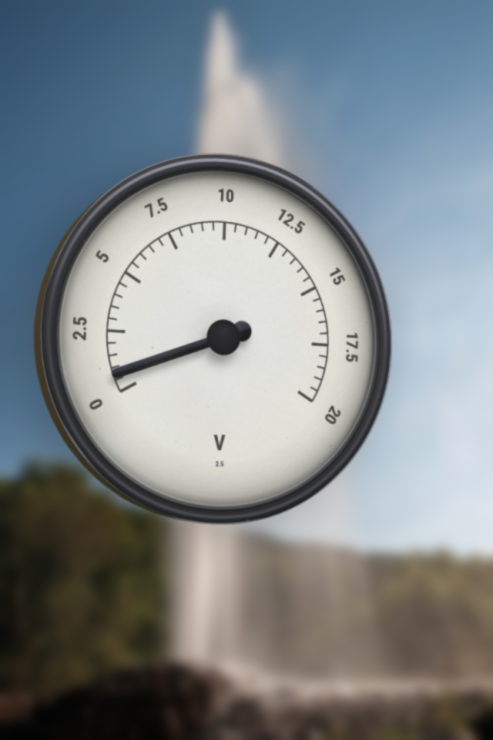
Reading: 0.75 V
